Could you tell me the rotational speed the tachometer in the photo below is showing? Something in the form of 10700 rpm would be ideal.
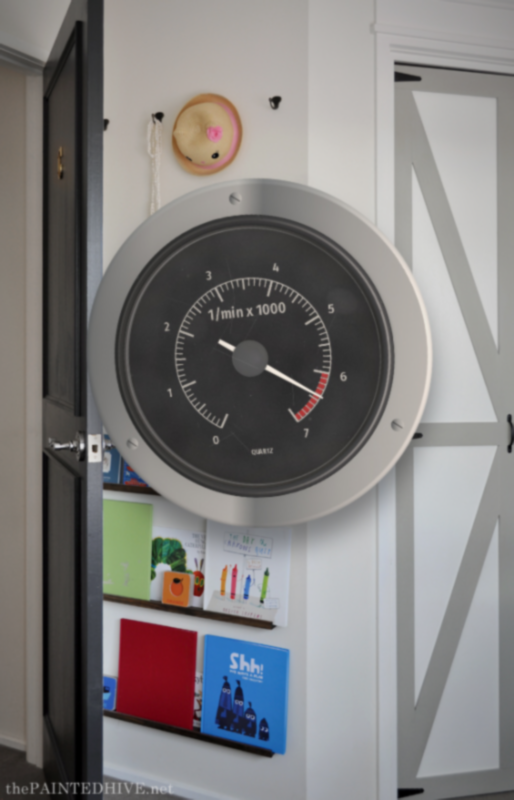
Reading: 6400 rpm
